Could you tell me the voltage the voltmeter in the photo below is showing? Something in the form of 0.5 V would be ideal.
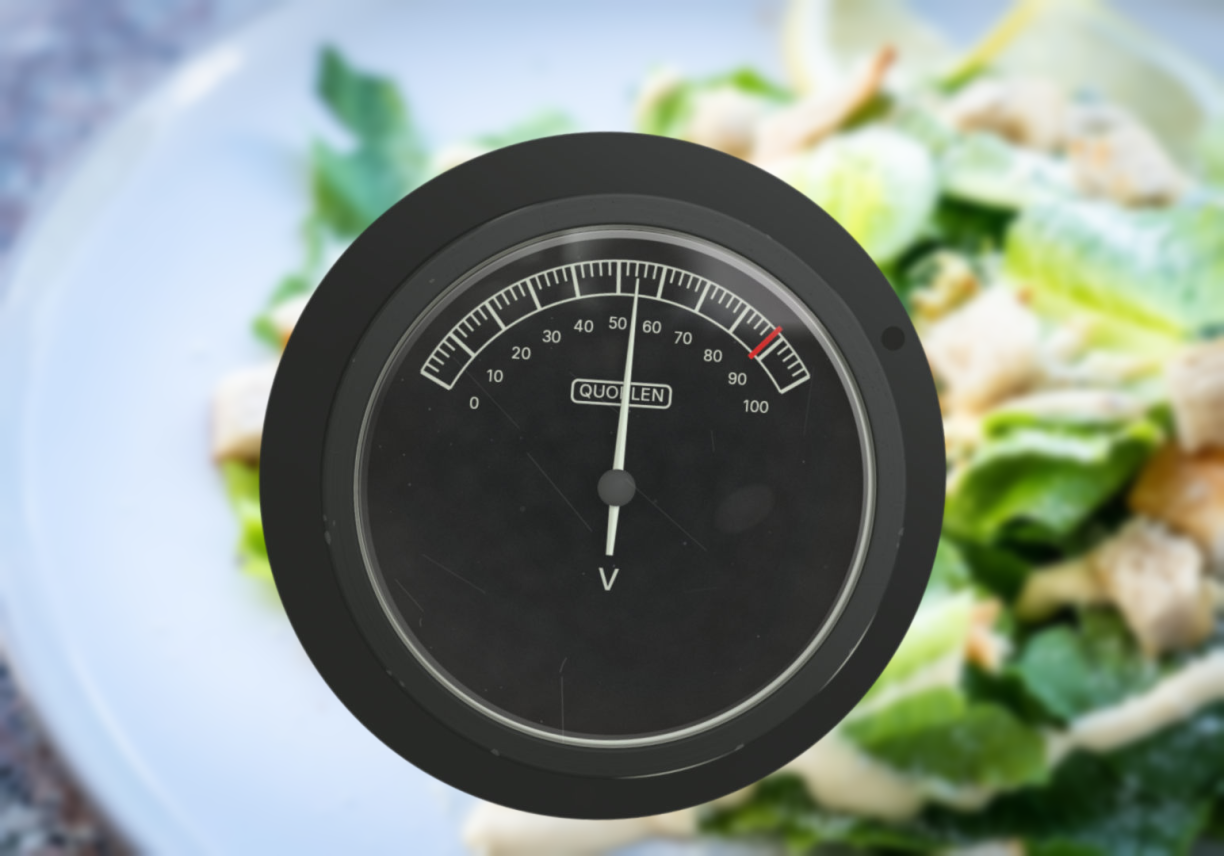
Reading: 54 V
